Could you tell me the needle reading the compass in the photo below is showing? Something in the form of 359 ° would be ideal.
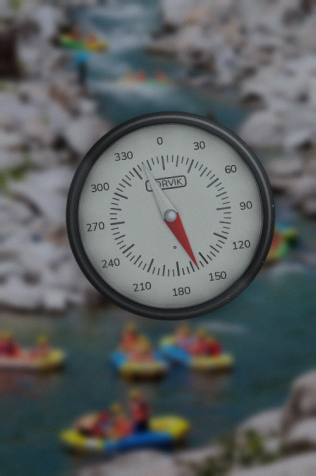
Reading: 160 °
